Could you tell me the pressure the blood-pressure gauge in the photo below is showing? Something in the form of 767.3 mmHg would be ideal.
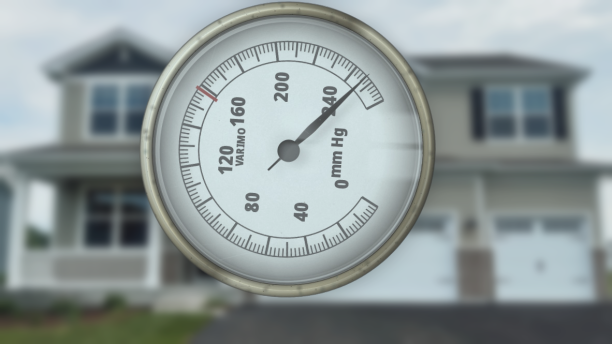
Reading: 246 mmHg
